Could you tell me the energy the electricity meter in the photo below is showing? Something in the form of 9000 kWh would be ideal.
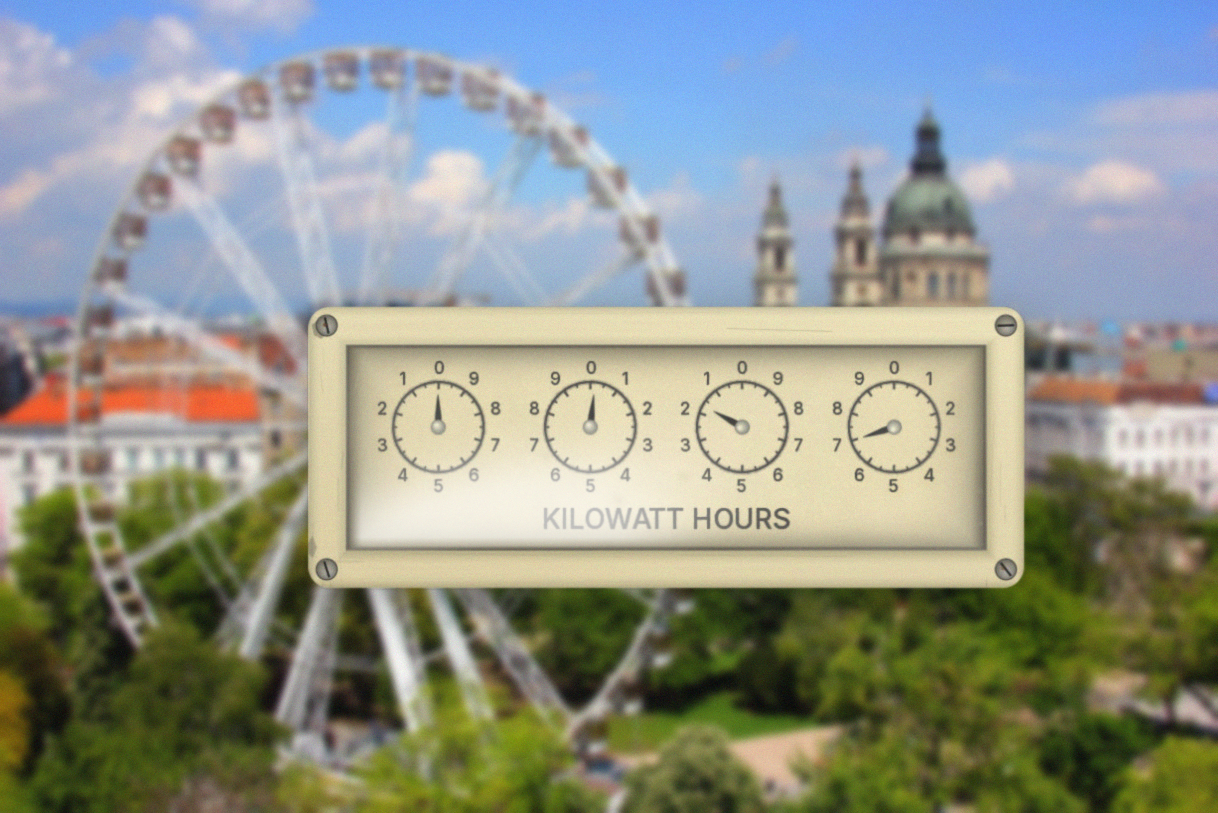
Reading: 17 kWh
